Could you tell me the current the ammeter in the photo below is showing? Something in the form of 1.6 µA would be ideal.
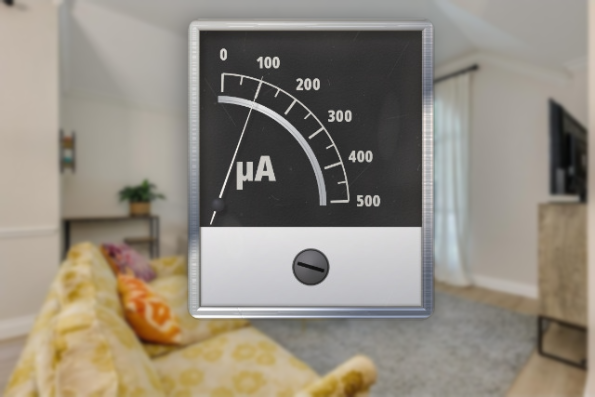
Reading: 100 µA
